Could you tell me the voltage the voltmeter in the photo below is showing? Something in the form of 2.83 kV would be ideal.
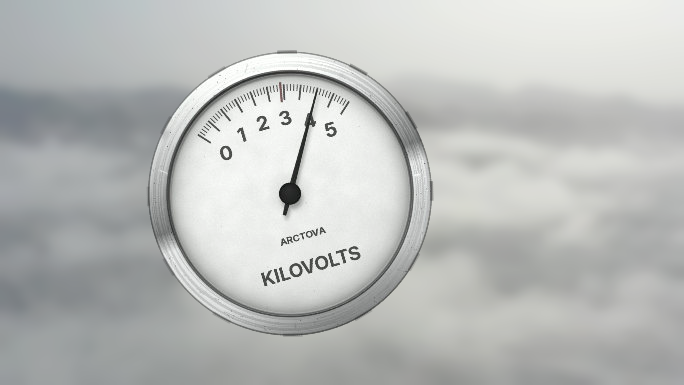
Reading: 4 kV
